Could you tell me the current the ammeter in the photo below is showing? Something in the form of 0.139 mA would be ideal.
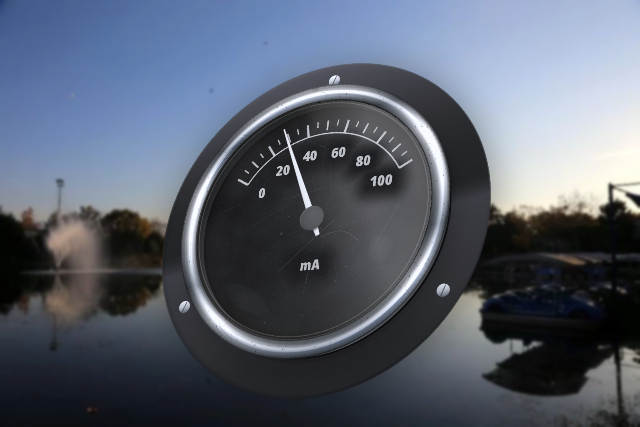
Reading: 30 mA
